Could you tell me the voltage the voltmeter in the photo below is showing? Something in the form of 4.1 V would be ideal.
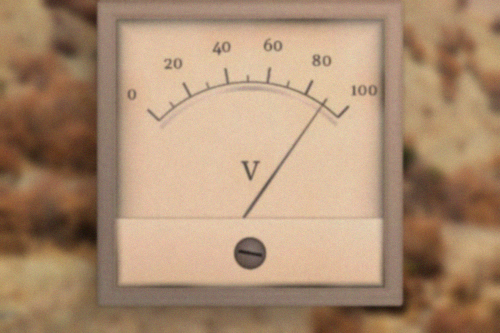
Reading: 90 V
